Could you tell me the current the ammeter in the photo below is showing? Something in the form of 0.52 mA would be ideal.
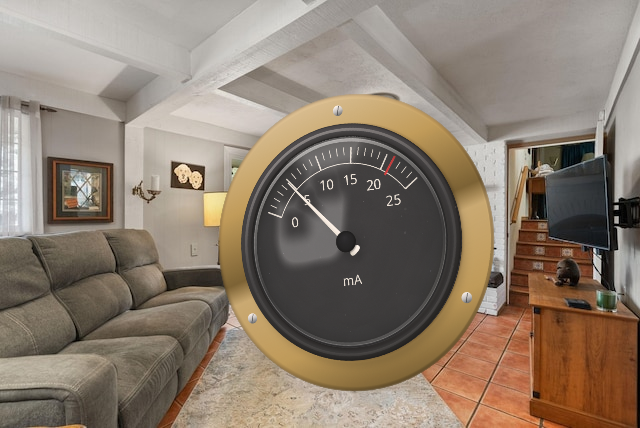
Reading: 5 mA
